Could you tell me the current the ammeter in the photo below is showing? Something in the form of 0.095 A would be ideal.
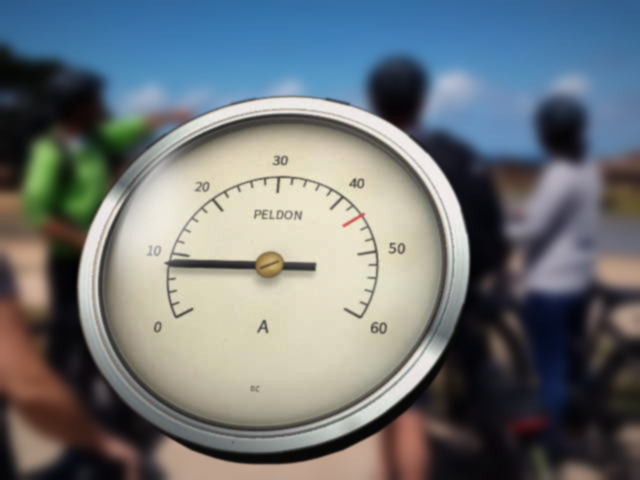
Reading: 8 A
